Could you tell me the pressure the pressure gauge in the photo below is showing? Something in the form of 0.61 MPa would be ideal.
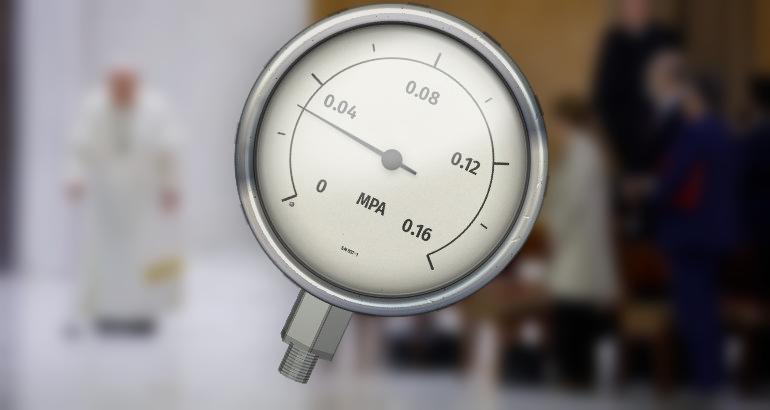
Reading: 0.03 MPa
